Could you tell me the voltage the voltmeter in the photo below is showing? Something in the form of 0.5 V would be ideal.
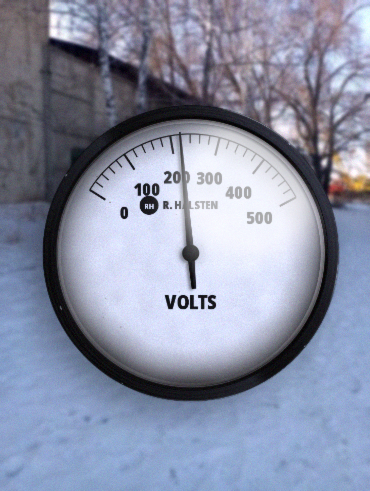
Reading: 220 V
